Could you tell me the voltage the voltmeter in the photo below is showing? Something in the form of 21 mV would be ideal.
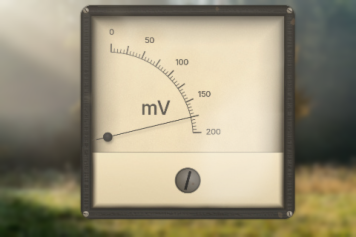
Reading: 175 mV
